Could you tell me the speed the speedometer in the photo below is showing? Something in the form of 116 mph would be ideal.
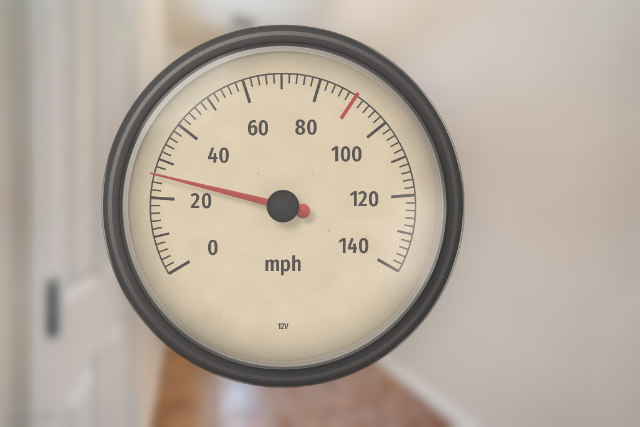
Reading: 26 mph
